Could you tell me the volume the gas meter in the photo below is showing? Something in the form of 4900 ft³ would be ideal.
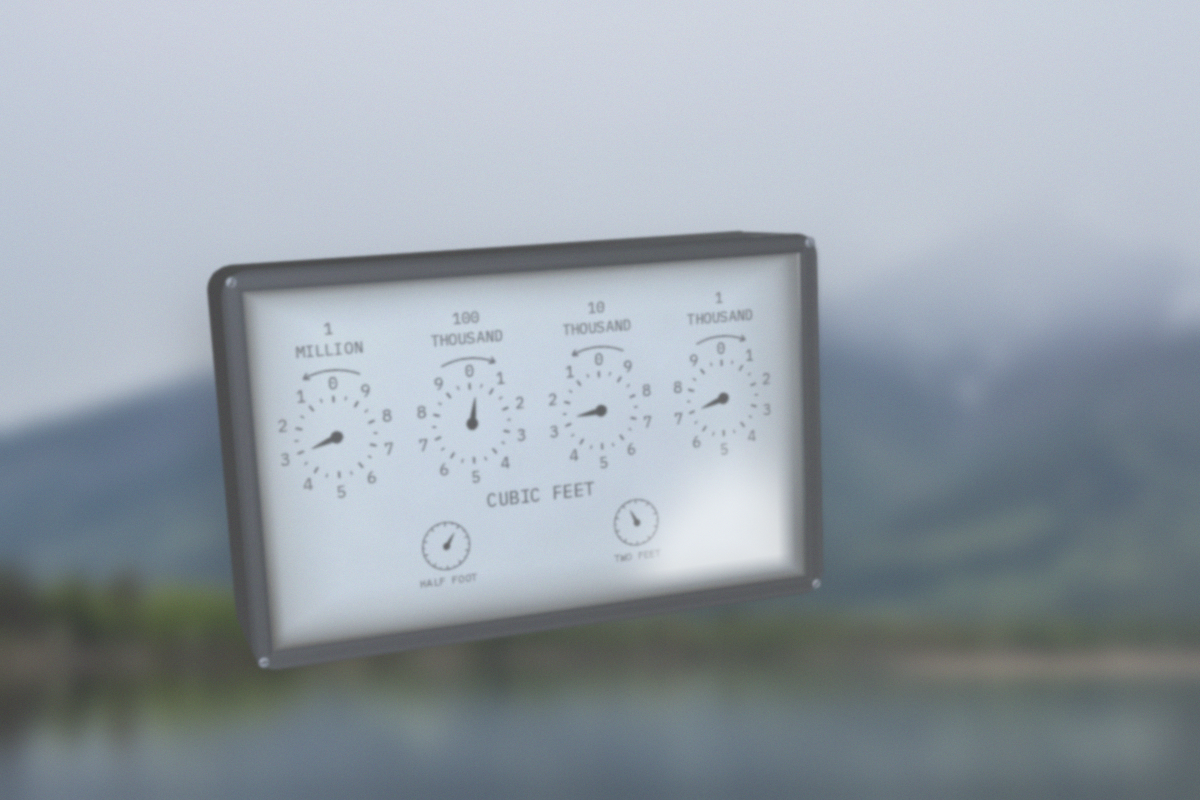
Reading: 302700 ft³
